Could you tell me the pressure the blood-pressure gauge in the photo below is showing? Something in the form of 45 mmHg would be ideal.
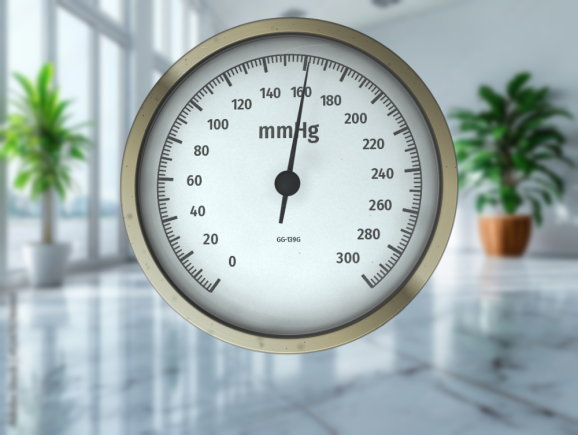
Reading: 162 mmHg
